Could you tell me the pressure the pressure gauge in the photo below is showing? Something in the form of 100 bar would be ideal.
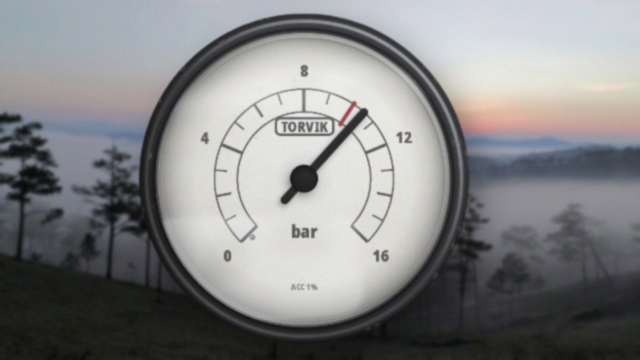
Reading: 10.5 bar
